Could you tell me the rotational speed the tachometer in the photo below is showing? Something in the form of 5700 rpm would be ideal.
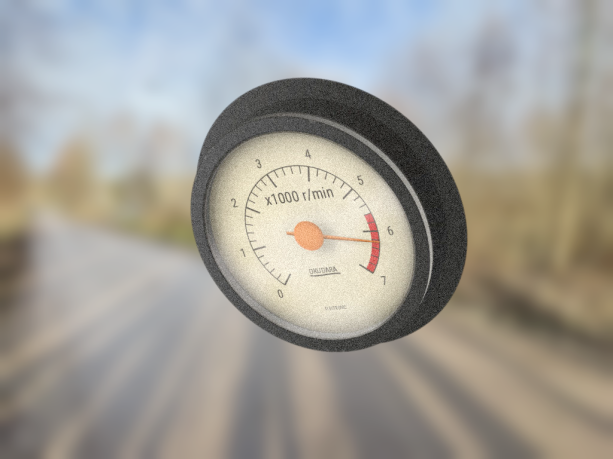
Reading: 6200 rpm
